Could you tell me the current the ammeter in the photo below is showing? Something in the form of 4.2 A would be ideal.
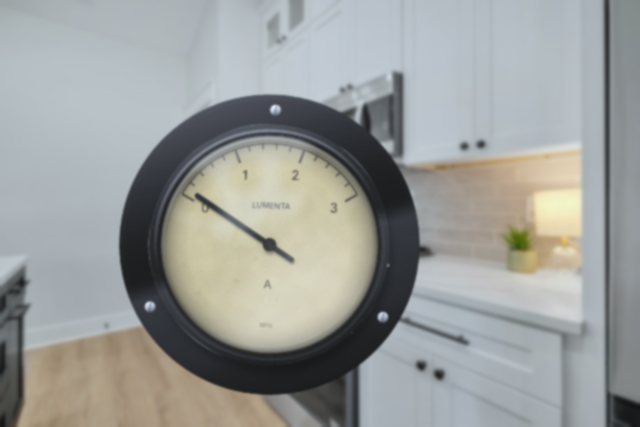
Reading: 0.1 A
